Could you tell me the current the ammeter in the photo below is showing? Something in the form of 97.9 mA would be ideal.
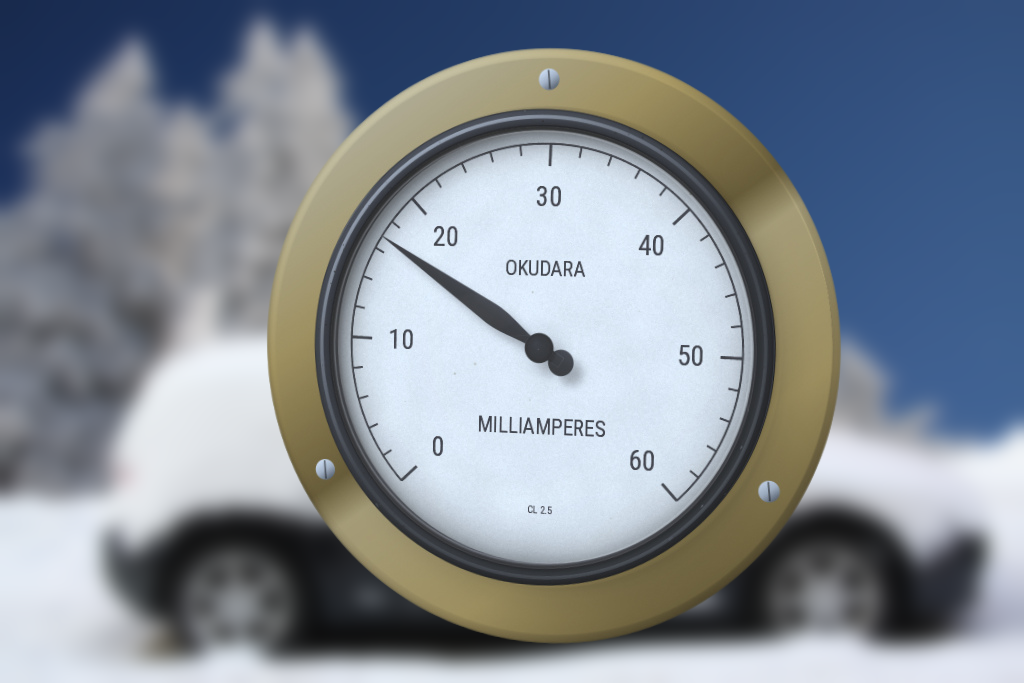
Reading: 17 mA
